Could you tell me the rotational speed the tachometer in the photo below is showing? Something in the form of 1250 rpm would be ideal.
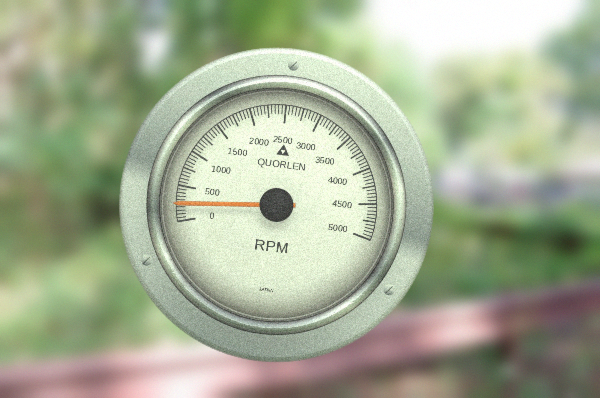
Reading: 250 rpm
